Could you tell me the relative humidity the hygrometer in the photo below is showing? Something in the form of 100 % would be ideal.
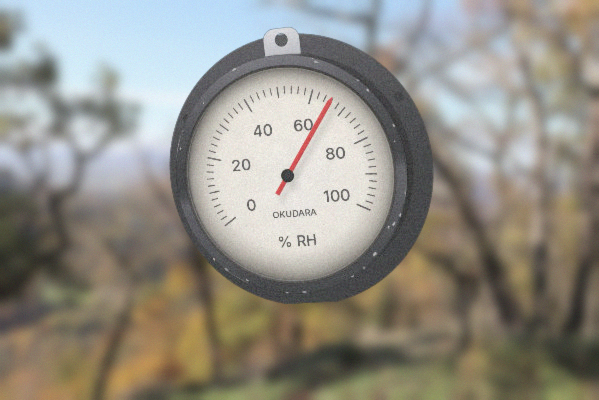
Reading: 66 %
